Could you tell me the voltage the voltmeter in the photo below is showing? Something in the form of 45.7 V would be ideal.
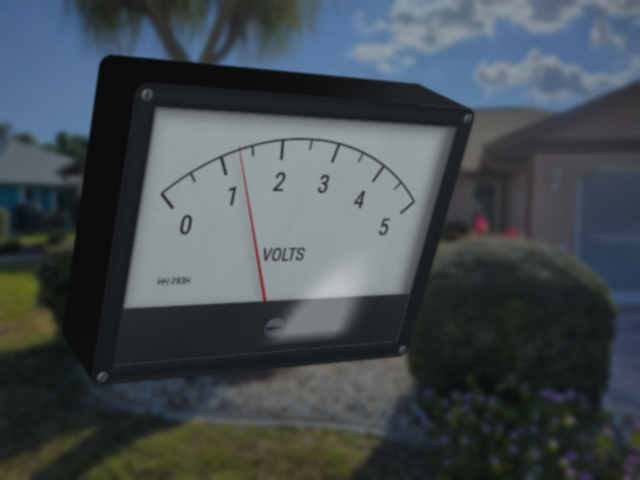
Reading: 1.25 V
